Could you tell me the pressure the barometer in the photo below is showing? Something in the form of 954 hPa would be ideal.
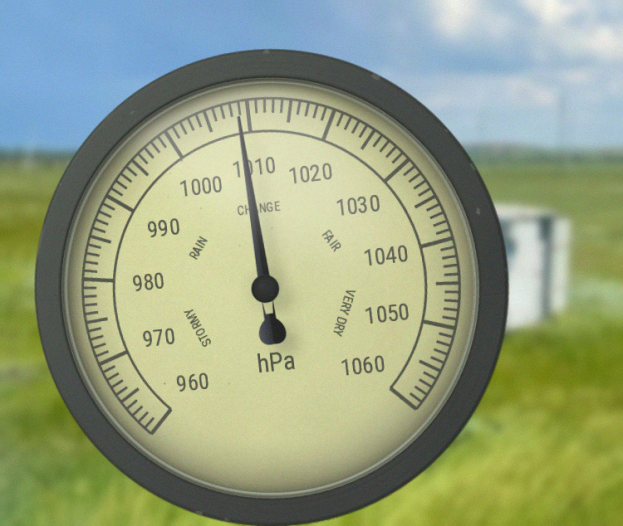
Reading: 1009 hPa
